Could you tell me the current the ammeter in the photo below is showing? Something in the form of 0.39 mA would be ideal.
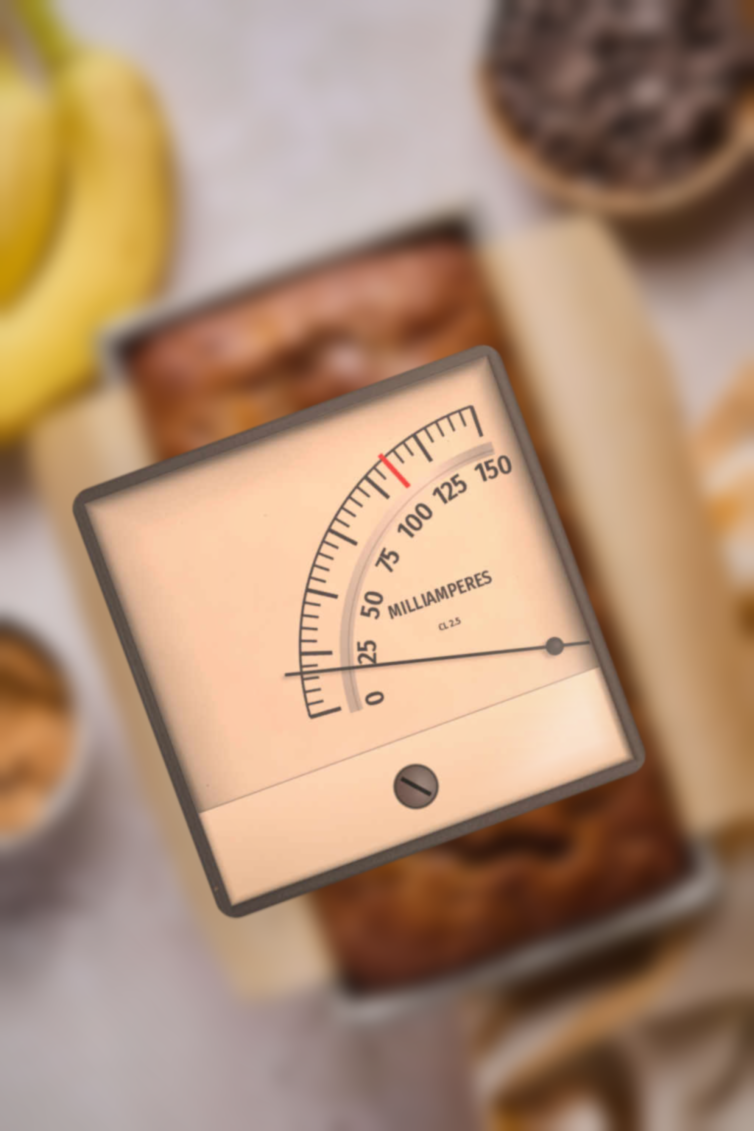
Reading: 17.5 mA
